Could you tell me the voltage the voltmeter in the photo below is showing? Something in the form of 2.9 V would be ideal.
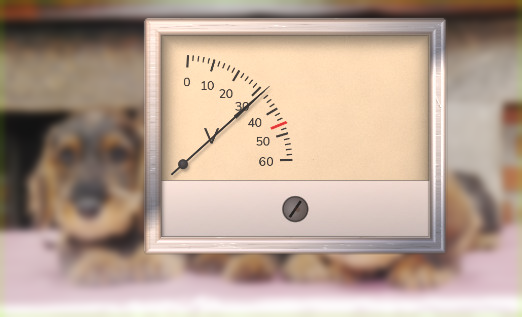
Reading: 32 V
